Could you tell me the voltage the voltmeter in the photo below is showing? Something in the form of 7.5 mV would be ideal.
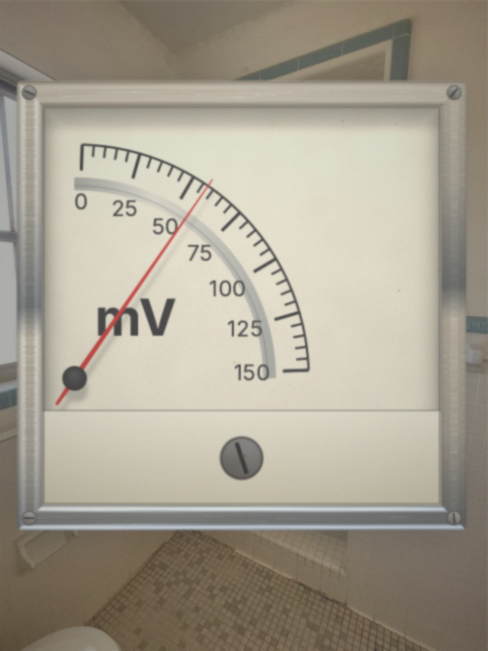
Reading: 57.5 mV
